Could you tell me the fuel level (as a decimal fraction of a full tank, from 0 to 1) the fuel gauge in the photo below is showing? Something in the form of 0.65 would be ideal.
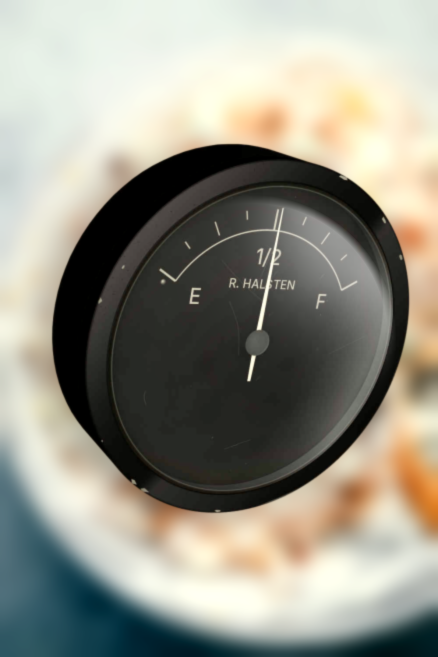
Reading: 0.5
